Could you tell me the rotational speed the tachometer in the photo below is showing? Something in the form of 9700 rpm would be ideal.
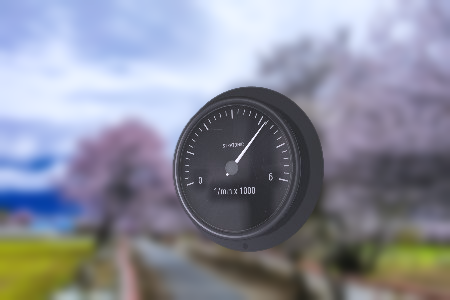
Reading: 4200 rpm
